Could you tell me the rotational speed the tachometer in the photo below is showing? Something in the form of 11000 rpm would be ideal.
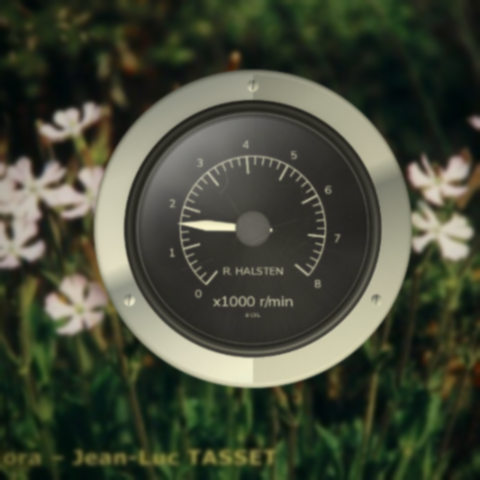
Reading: 1600 rpm
